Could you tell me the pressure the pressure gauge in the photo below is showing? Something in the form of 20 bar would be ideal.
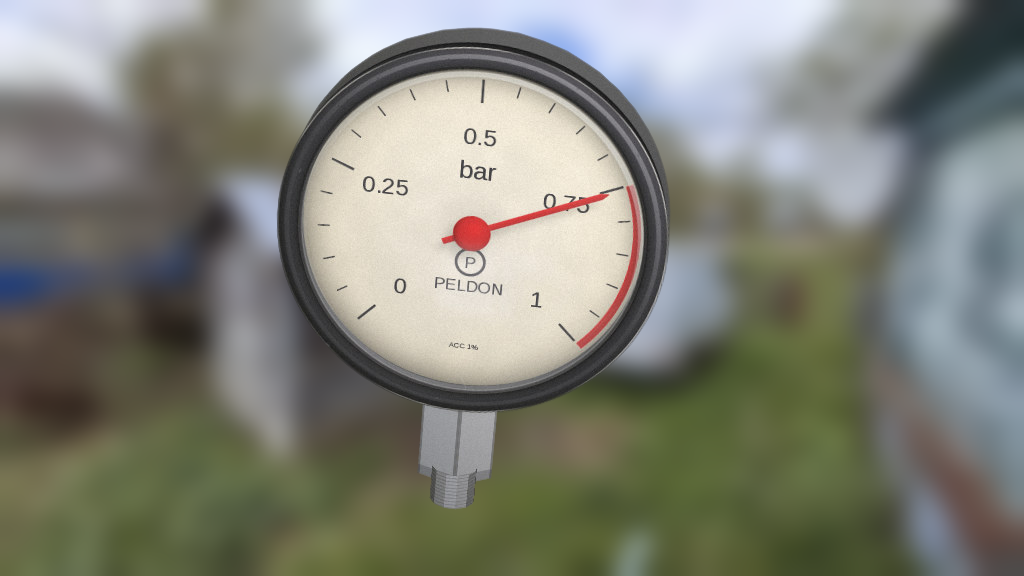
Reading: 0.75 bar
